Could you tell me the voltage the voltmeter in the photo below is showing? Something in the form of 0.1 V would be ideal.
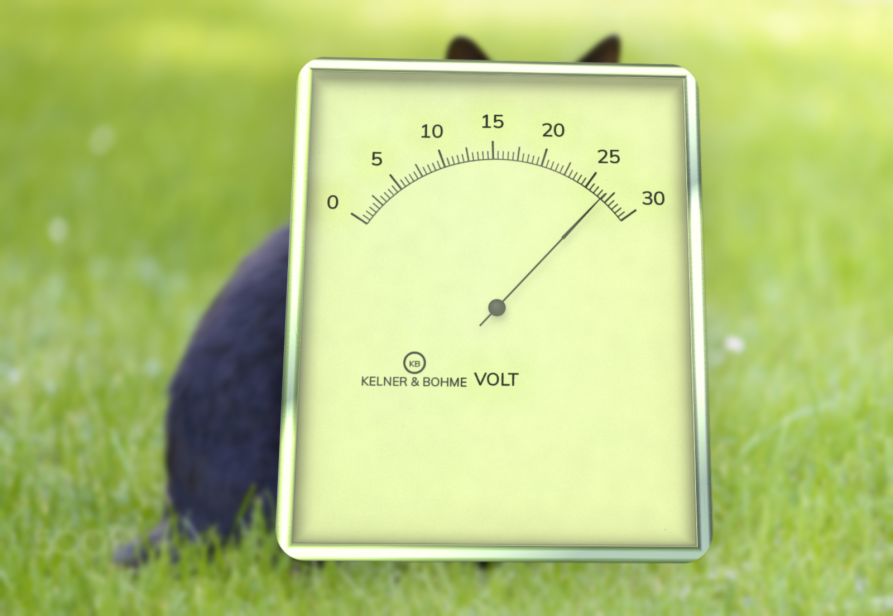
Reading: 27 V
